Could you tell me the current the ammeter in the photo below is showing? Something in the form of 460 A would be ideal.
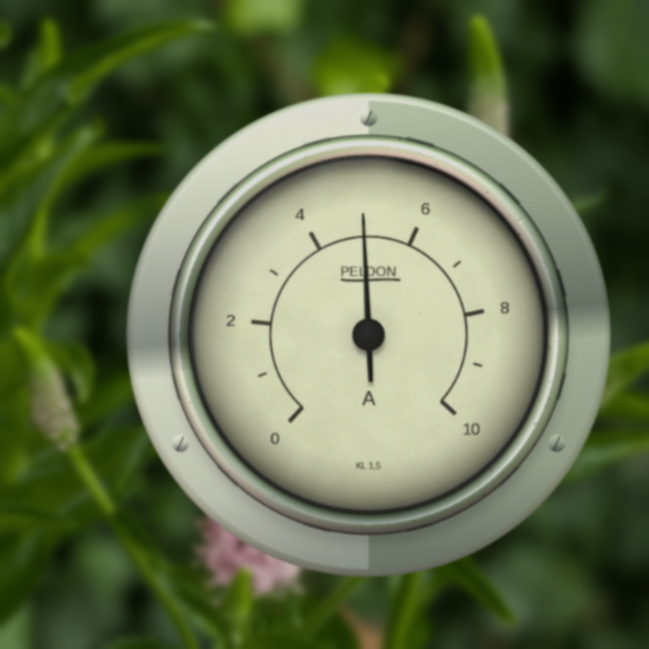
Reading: 5 A
